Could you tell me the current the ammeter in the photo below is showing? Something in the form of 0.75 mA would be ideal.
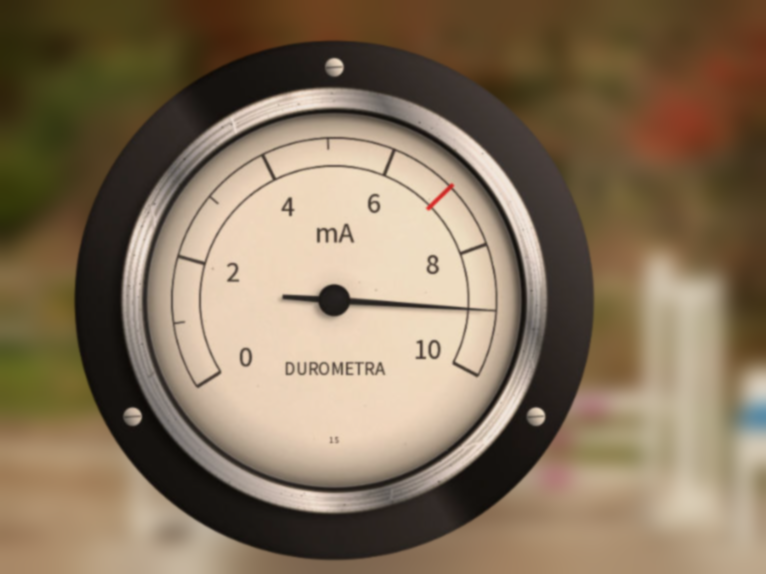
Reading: 9 mA
